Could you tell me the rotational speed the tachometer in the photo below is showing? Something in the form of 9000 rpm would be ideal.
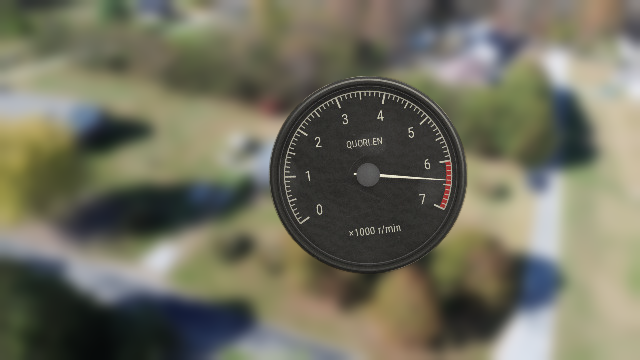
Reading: 6400 rpm
